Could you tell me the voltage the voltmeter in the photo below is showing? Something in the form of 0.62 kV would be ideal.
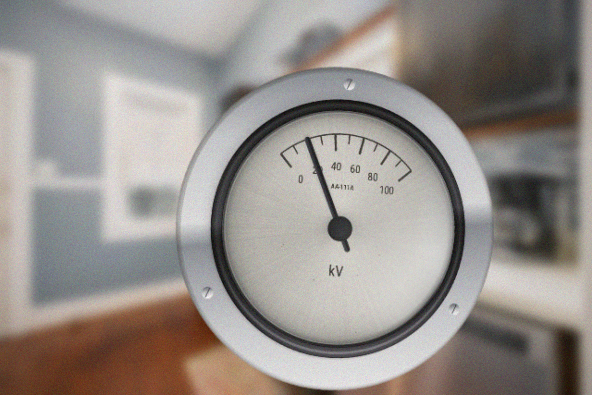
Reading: 20 kV
